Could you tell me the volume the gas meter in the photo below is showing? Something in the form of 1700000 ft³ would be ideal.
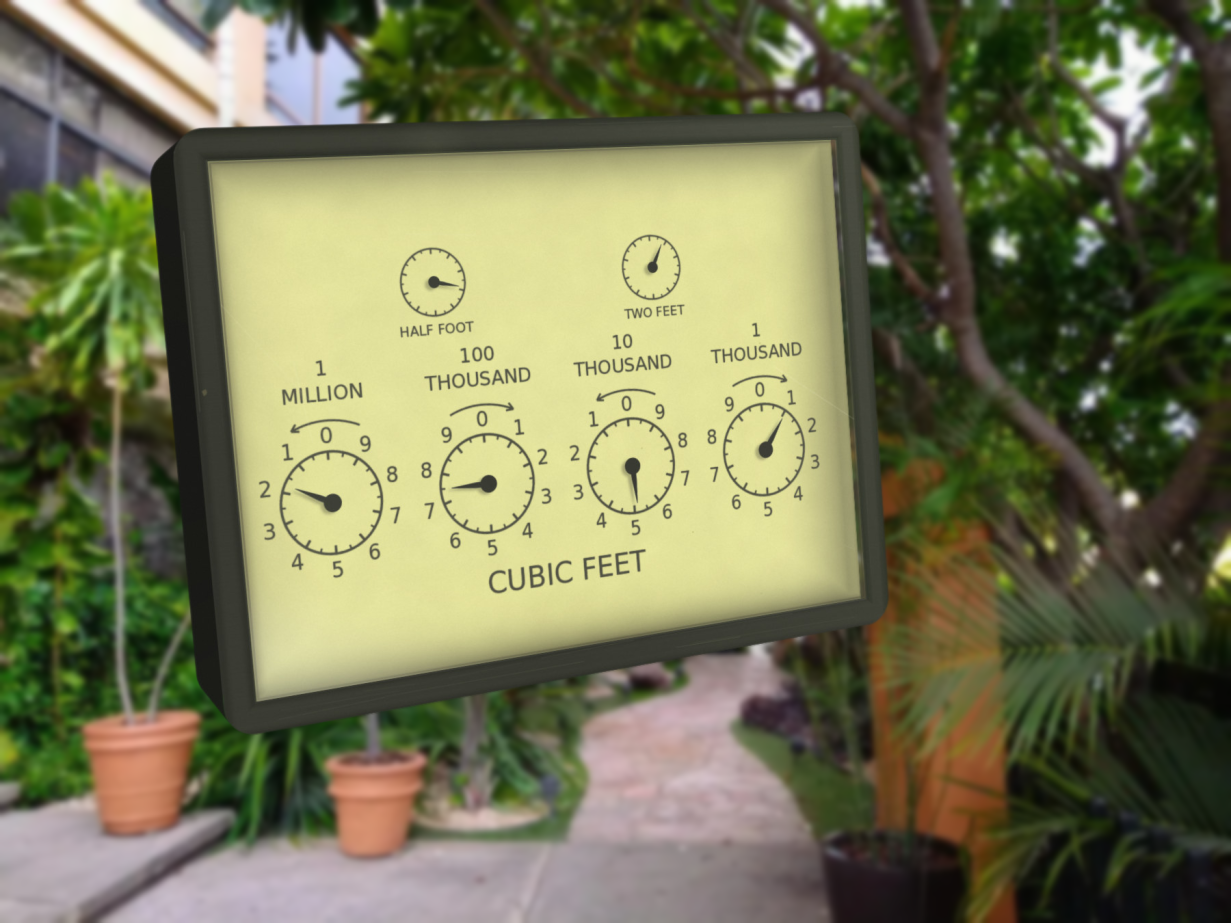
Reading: 175100 ft³
